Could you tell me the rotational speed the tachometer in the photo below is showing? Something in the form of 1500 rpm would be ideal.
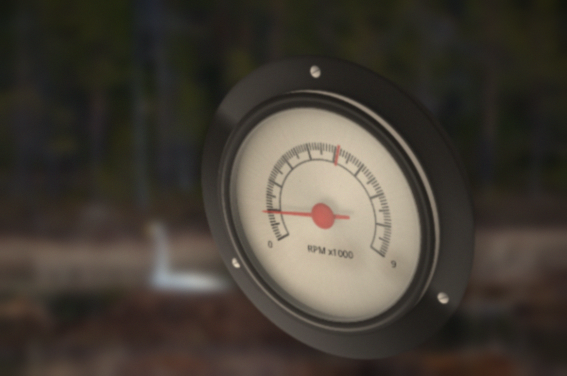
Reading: 1000 rpm
